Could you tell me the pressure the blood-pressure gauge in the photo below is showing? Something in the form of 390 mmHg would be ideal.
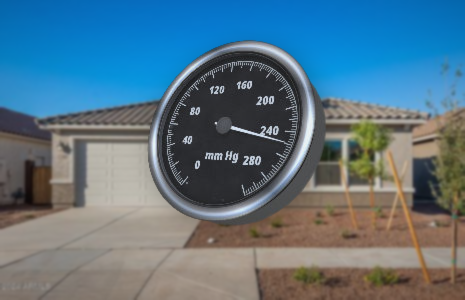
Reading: 250 mmHg
